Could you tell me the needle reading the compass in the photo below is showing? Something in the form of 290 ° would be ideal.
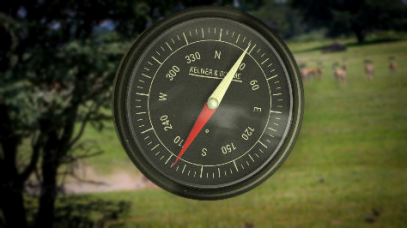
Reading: 205 °
